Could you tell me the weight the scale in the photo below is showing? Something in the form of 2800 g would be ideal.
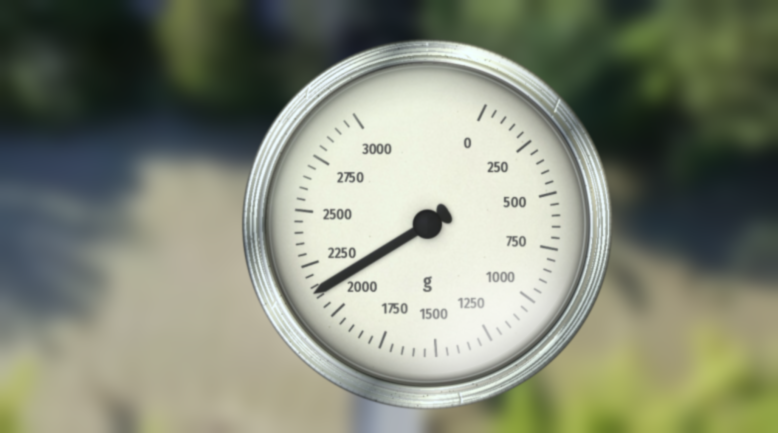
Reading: 2125 g
